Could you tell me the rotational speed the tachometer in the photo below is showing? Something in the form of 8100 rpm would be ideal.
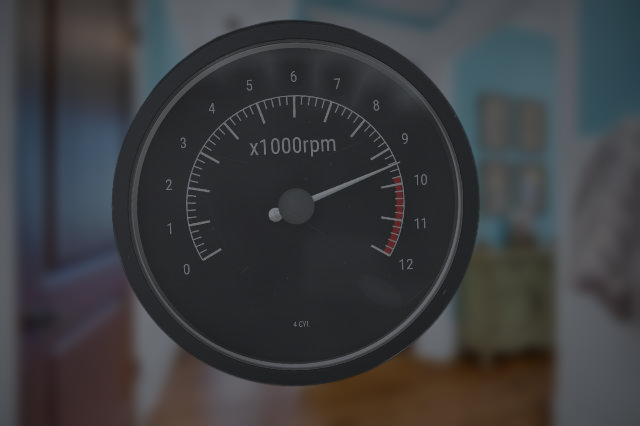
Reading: 9400 rpm
